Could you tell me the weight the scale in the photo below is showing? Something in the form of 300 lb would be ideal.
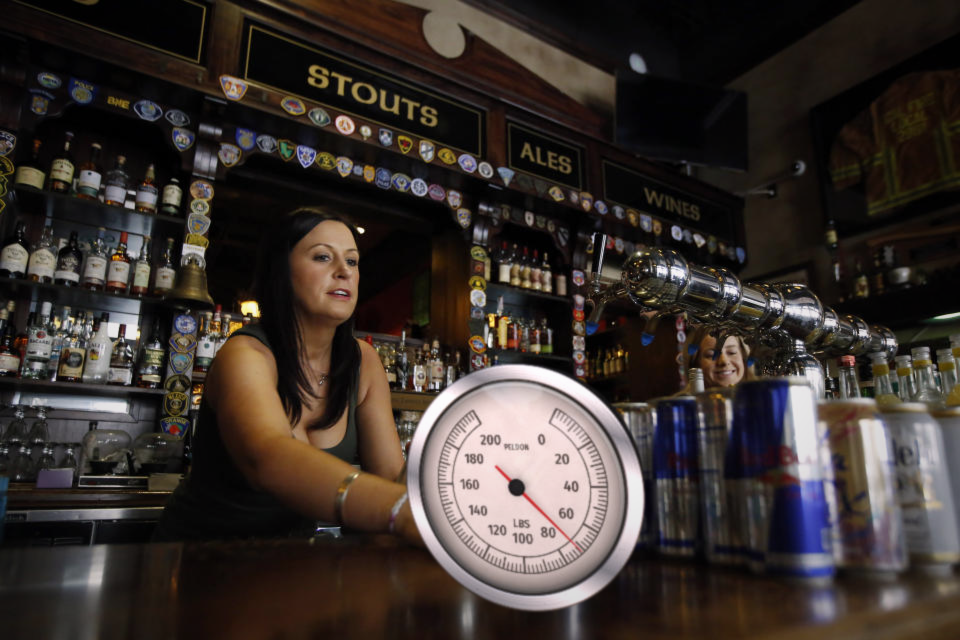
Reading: 70 lb
